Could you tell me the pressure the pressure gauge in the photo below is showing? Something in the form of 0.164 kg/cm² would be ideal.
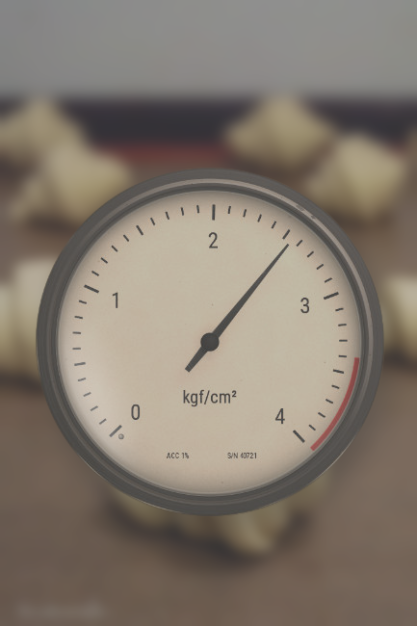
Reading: 2.55 kg/cm²
